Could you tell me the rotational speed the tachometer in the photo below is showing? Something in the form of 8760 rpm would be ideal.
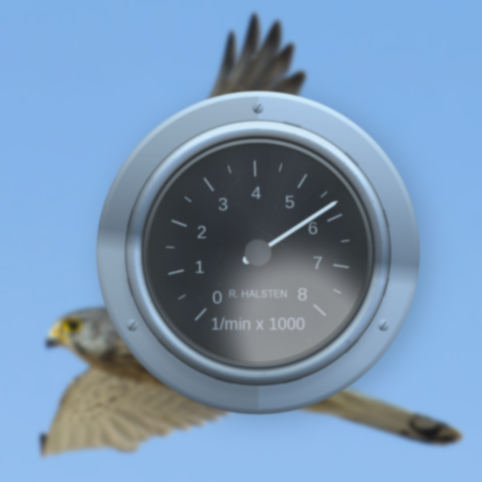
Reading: 5750 rpm
